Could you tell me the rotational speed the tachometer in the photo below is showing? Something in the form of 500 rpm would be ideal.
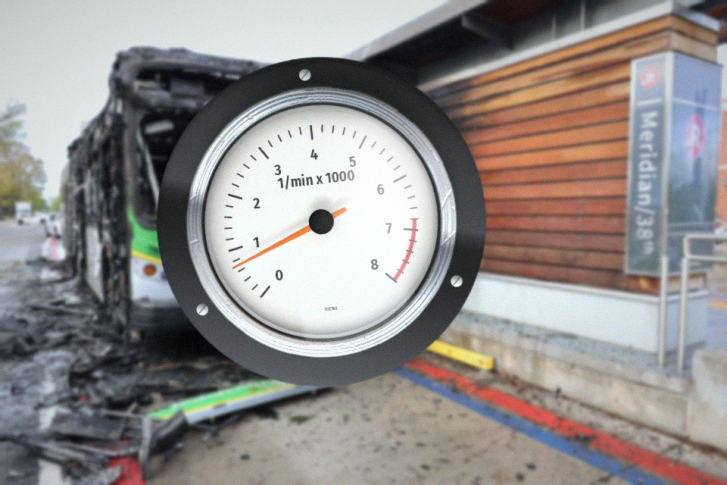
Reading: 700 rpm
